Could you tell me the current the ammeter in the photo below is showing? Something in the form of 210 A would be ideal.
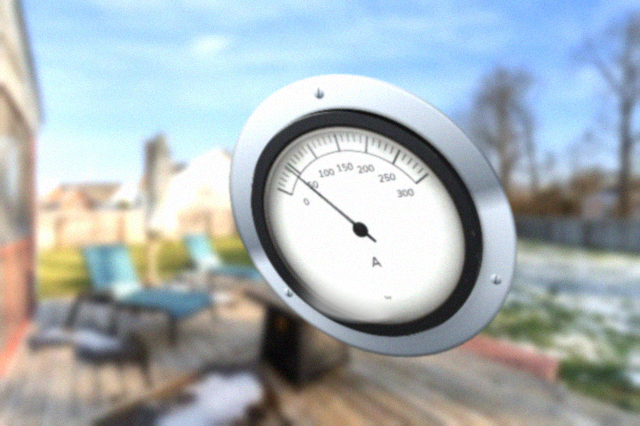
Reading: 50 A
